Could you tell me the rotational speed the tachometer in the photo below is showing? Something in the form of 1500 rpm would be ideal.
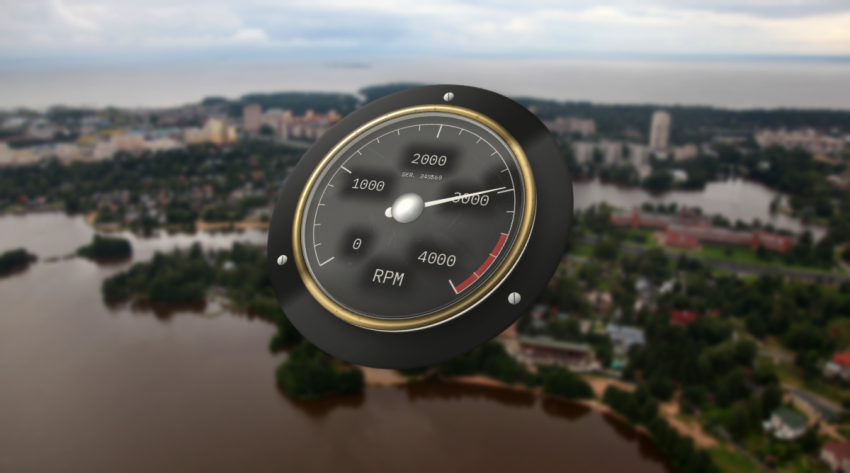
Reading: 3000 rpm
